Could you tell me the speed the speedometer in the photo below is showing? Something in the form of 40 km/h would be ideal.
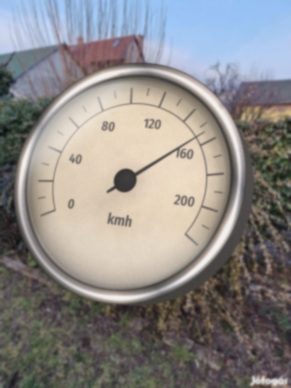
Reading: 155 km/h
